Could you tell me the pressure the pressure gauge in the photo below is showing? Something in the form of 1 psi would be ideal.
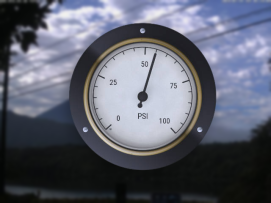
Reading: 55 psi
